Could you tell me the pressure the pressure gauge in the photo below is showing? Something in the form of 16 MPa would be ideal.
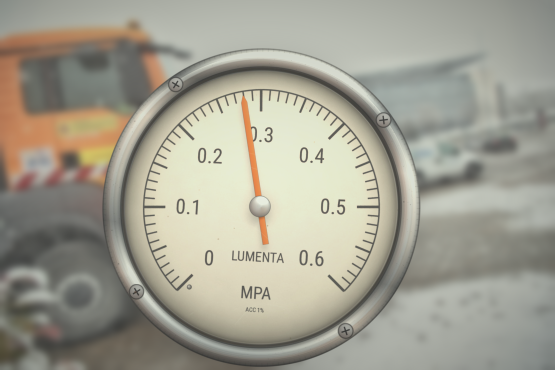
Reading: 0.28 MPa
